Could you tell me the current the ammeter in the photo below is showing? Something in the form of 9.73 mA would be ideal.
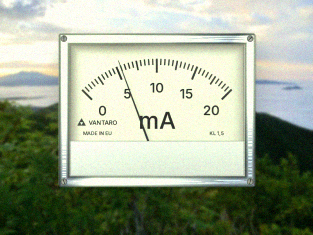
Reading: 5.5 mA
